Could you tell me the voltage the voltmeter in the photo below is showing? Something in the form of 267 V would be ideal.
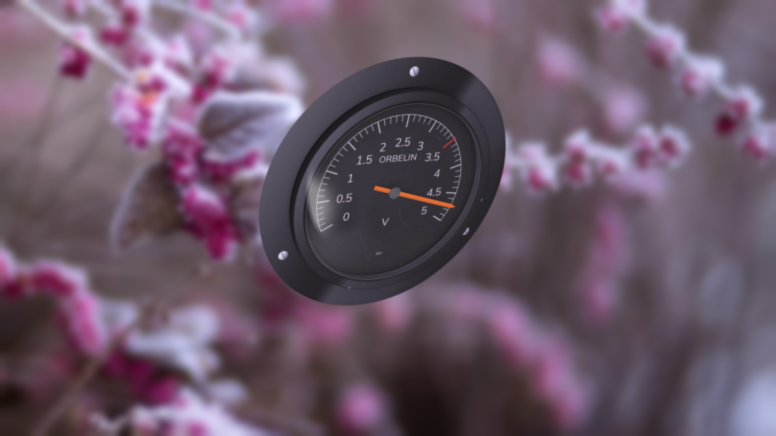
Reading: 4.7 V
